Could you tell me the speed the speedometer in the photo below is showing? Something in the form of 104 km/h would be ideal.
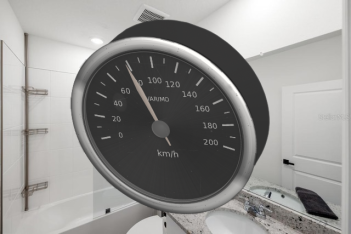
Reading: 80 km/h
